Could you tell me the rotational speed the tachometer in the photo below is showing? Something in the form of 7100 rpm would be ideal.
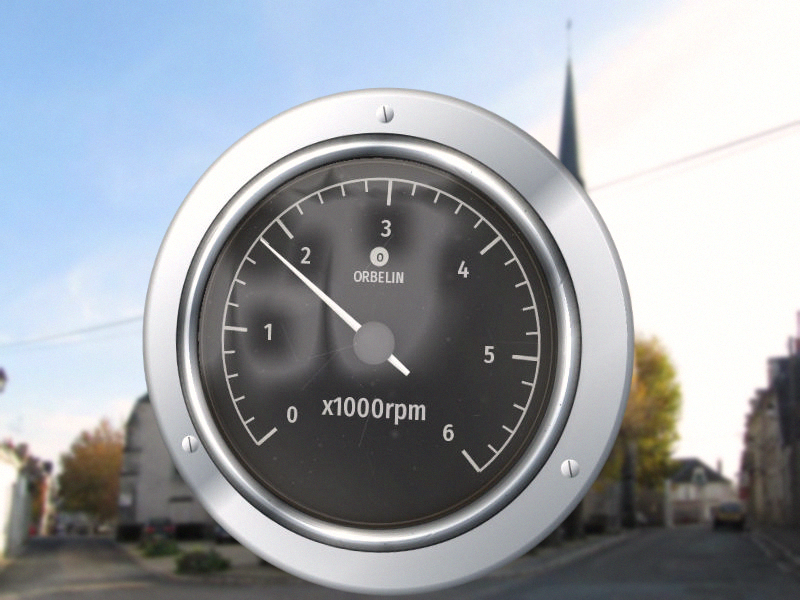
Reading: 1800 rpm
